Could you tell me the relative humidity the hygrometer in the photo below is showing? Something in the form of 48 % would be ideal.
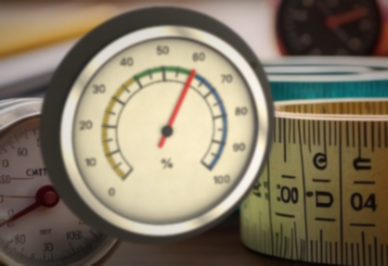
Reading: 60 %
